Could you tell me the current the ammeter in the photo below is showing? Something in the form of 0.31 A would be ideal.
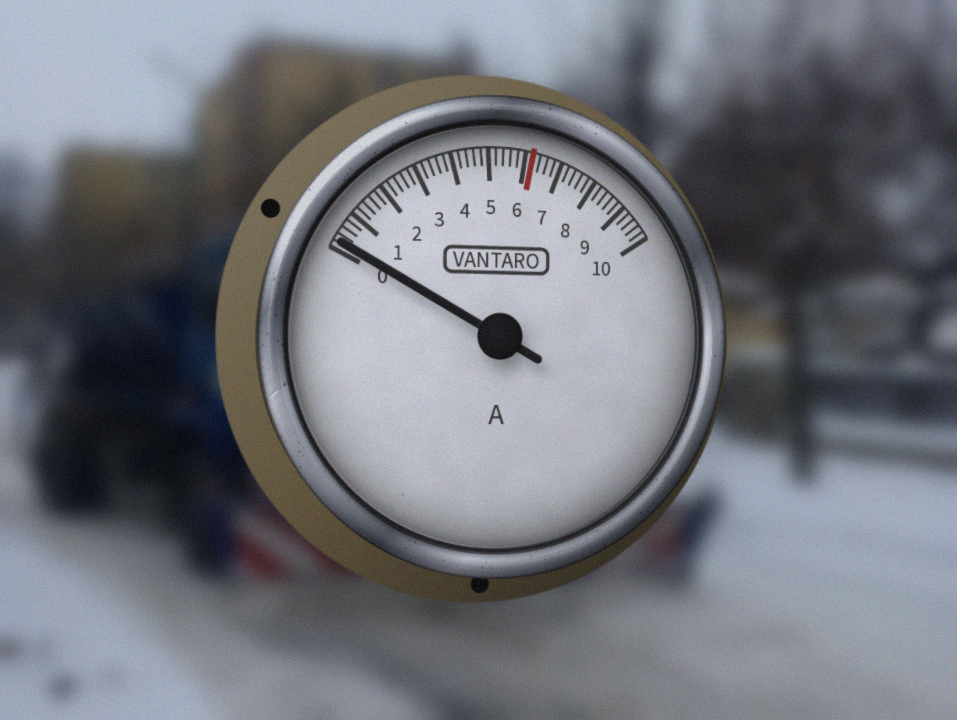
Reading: 0.2 A
